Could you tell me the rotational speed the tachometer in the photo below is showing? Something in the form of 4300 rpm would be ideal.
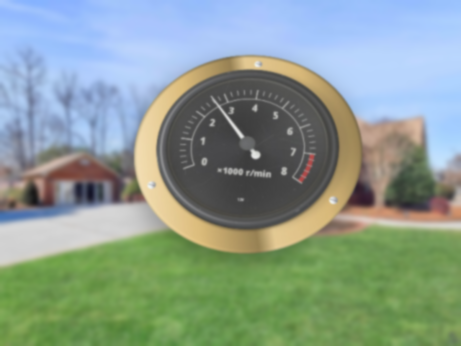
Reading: 2600 rpm
